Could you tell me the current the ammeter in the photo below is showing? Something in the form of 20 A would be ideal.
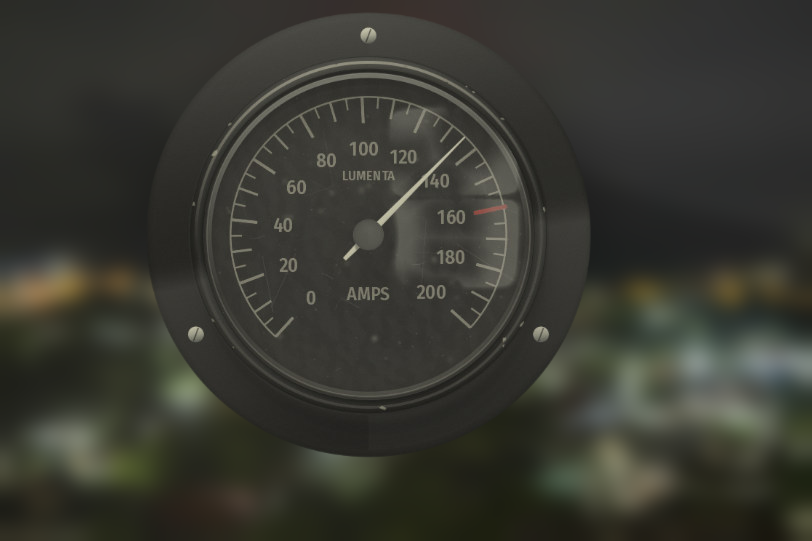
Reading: 135 A
